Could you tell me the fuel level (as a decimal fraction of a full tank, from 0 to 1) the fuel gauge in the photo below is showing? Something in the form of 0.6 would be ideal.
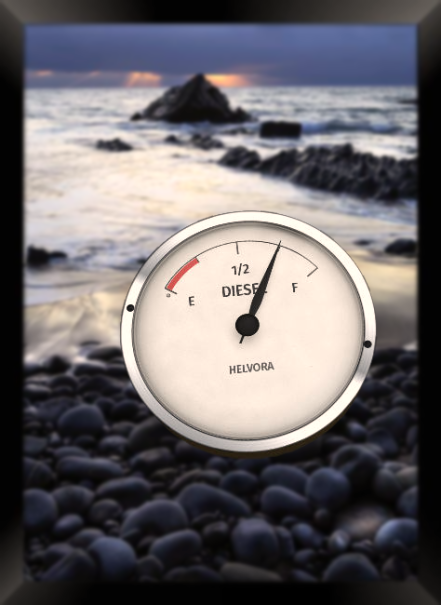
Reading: 0.75
